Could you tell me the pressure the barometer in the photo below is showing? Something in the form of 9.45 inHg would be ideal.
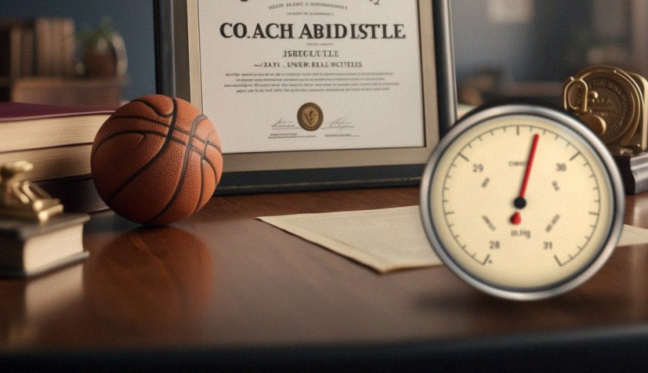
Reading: 29.65 inHg
